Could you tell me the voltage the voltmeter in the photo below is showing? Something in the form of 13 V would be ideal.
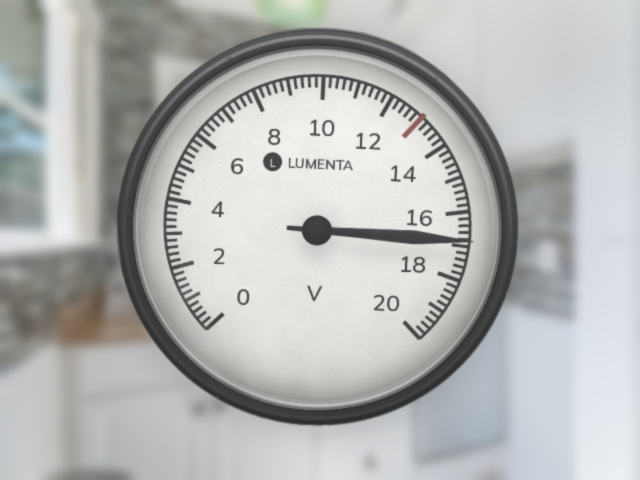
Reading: 16.8 V
